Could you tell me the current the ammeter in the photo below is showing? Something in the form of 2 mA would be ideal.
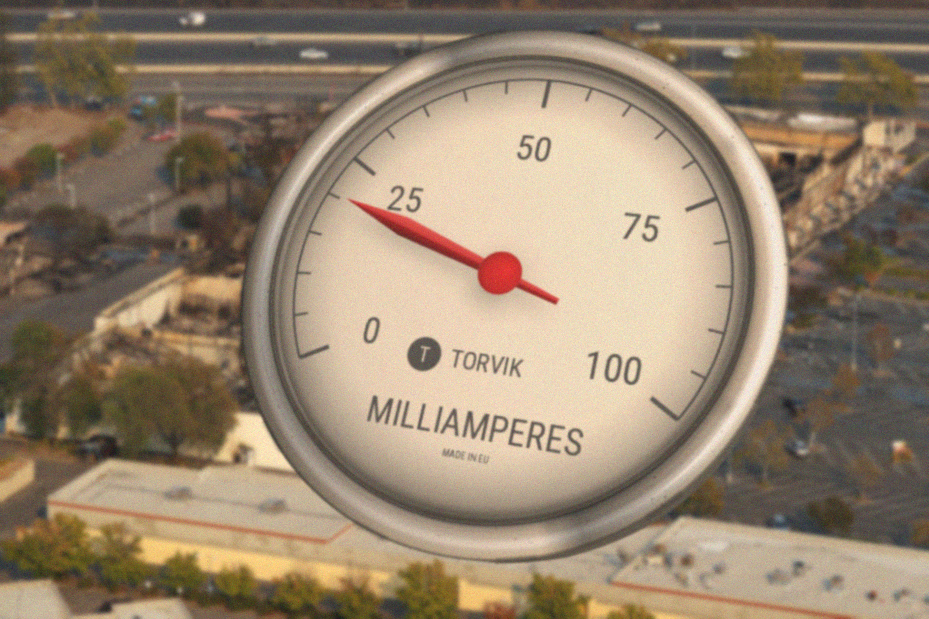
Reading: 20 mA
